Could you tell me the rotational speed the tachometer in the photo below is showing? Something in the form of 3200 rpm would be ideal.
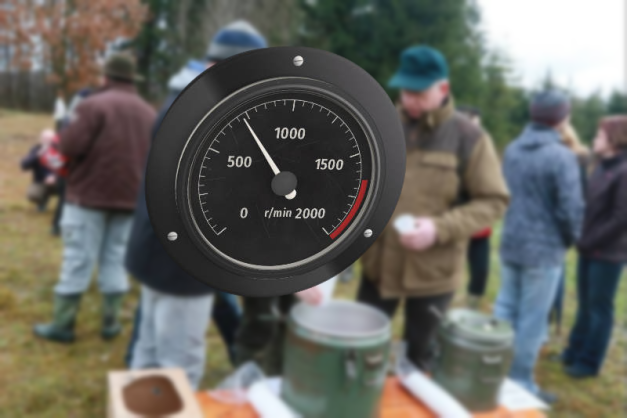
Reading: 725 rpm
